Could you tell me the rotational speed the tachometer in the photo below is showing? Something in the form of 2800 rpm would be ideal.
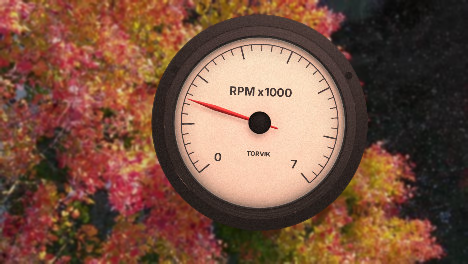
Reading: 1500 rpm
